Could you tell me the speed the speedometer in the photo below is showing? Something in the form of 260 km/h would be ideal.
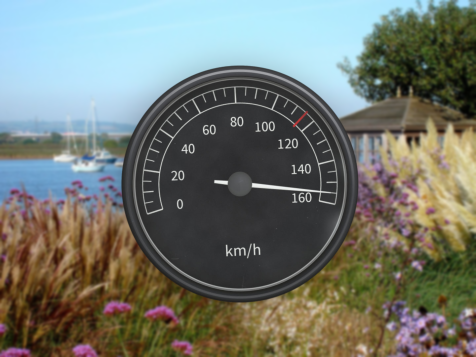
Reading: 155 km/h
